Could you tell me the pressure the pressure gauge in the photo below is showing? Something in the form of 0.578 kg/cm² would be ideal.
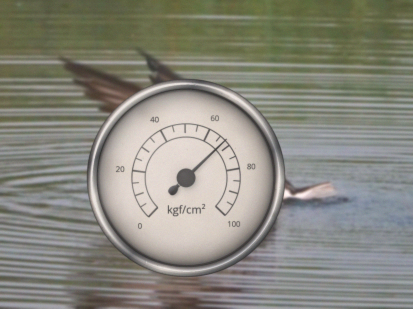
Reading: 67.5 kg/cm²
